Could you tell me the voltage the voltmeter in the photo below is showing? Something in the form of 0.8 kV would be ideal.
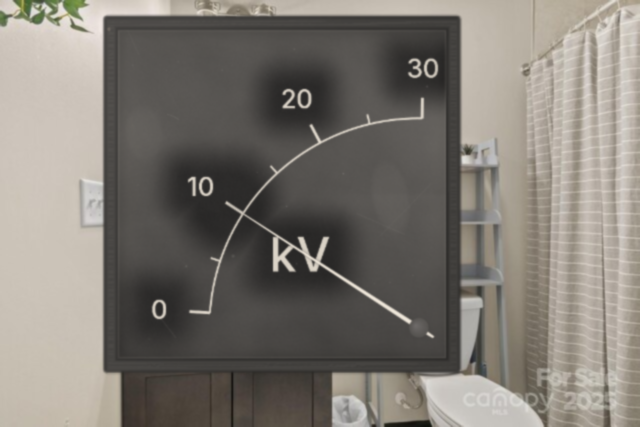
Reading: 10 kV
